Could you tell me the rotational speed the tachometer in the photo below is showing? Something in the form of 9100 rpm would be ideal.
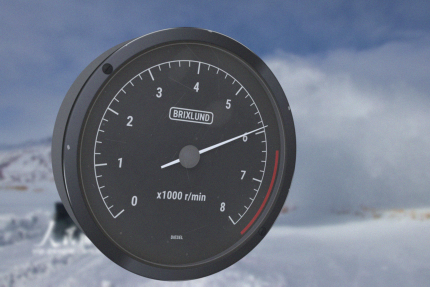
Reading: 5900 rpm
